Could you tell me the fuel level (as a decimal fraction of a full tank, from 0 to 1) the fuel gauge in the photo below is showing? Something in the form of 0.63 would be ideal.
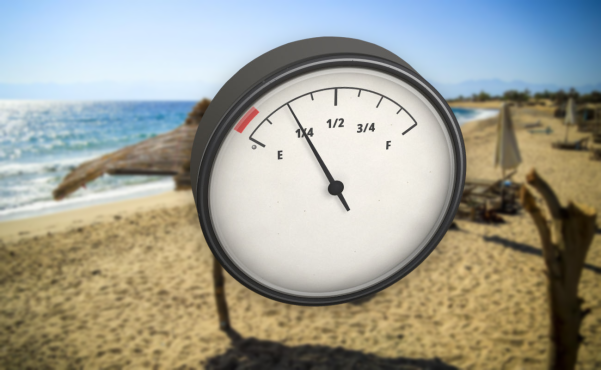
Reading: 0.25
